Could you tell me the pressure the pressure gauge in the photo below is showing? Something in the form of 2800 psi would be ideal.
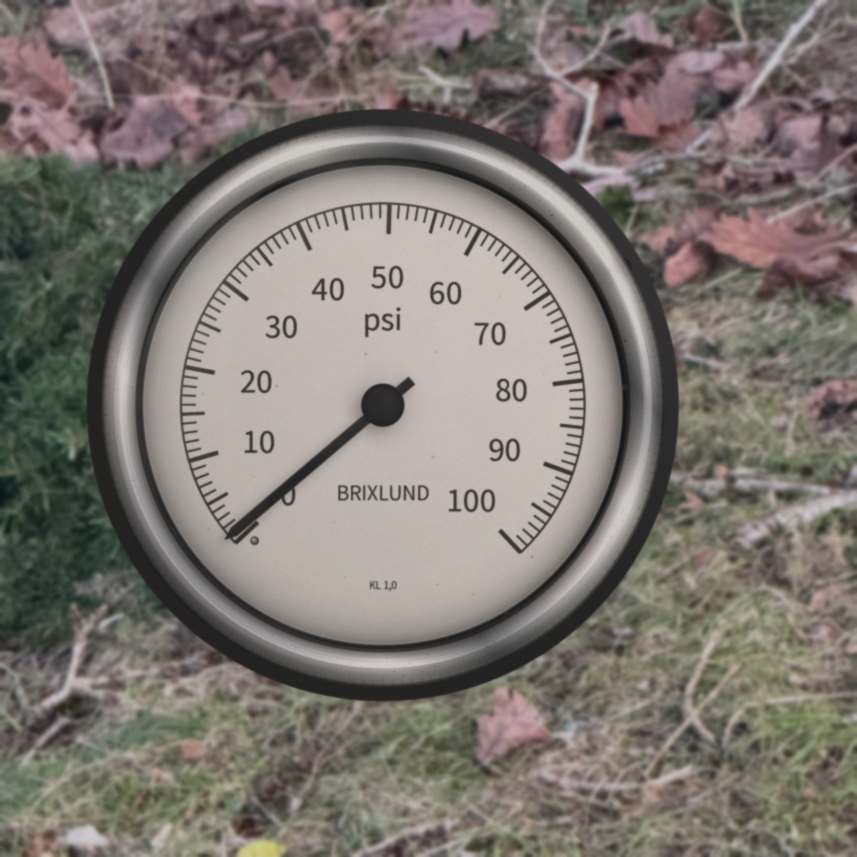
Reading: 1 psi
